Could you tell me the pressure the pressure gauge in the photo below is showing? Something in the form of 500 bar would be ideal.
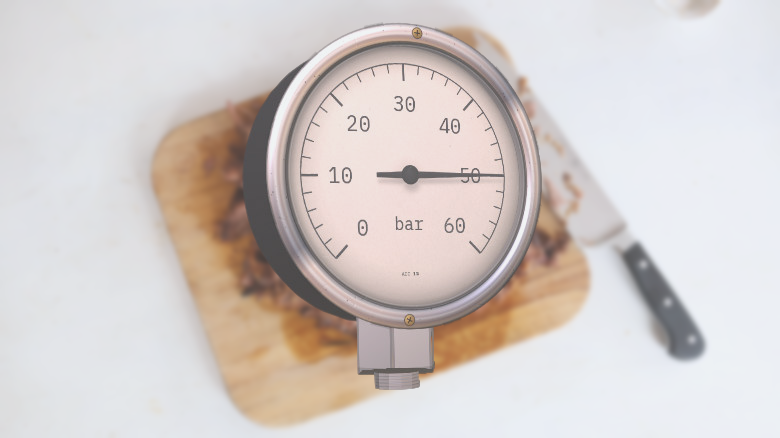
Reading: 50 bar
